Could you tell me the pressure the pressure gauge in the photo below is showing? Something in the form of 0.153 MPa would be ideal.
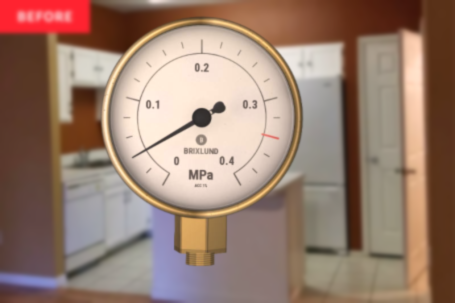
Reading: 0.04 MPa
